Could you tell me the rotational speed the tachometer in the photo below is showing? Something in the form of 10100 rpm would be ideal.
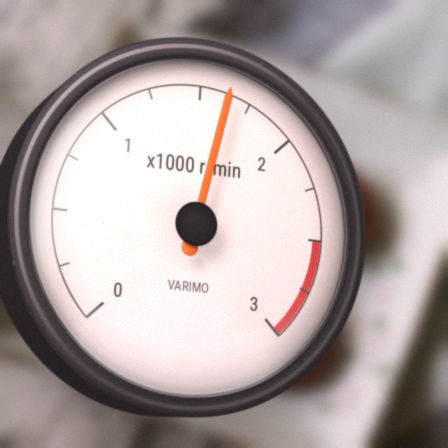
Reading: 1625 rpm
